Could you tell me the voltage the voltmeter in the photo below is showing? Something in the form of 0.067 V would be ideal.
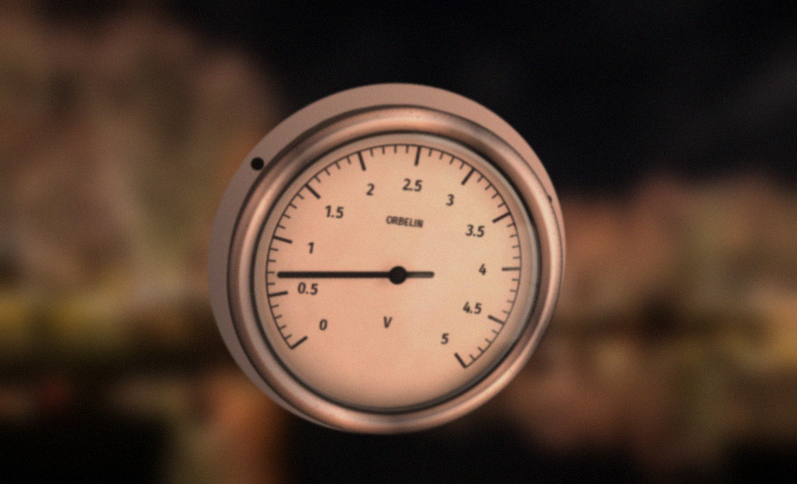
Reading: 0.7 V
